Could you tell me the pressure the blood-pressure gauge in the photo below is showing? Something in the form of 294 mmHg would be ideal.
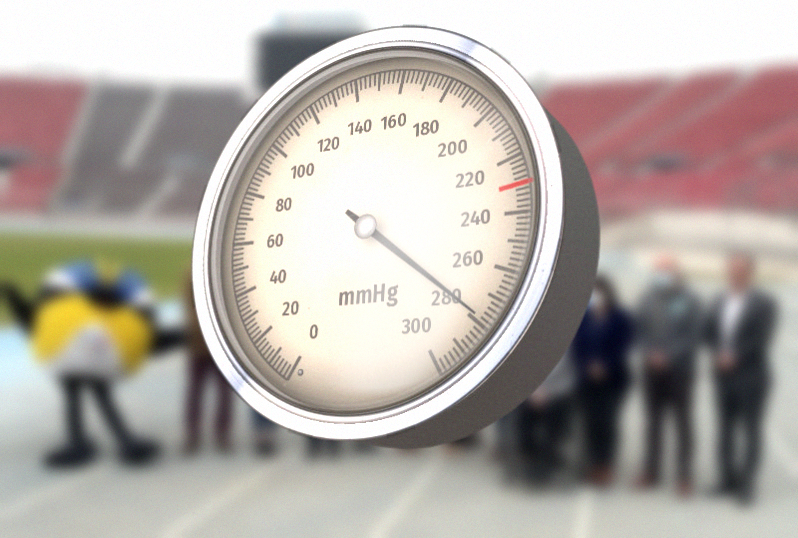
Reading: 278 mmHg
